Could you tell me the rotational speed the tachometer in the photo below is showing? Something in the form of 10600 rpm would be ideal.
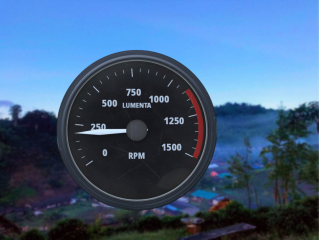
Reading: 200 rpm
